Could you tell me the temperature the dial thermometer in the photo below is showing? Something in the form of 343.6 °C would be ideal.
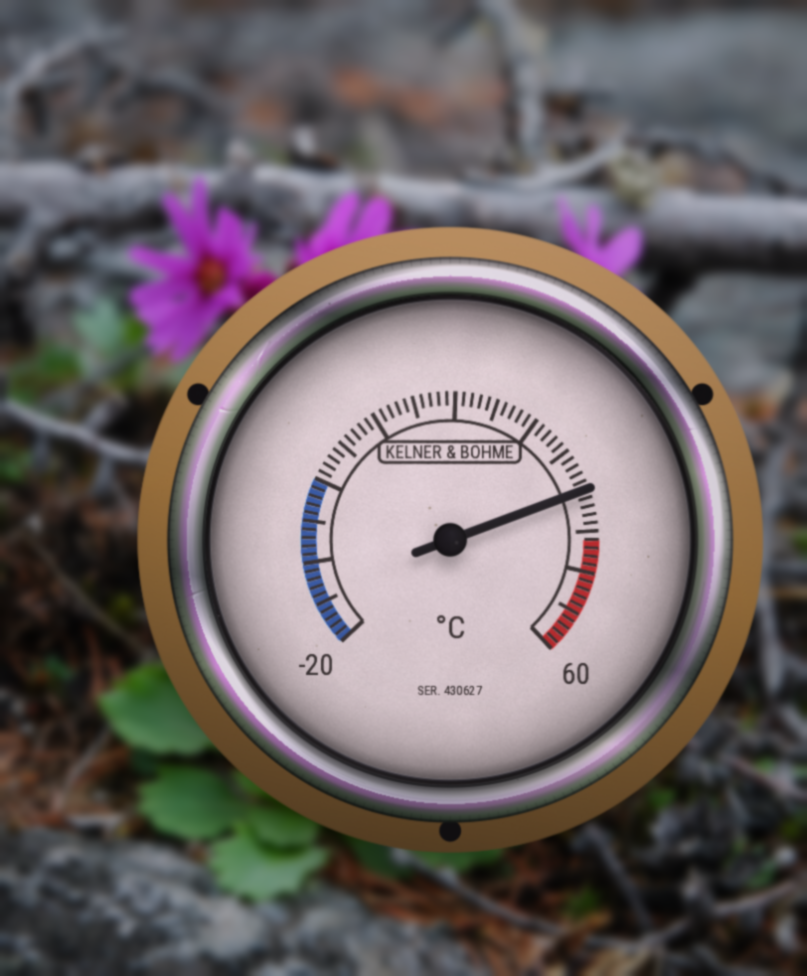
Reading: 40 °C
